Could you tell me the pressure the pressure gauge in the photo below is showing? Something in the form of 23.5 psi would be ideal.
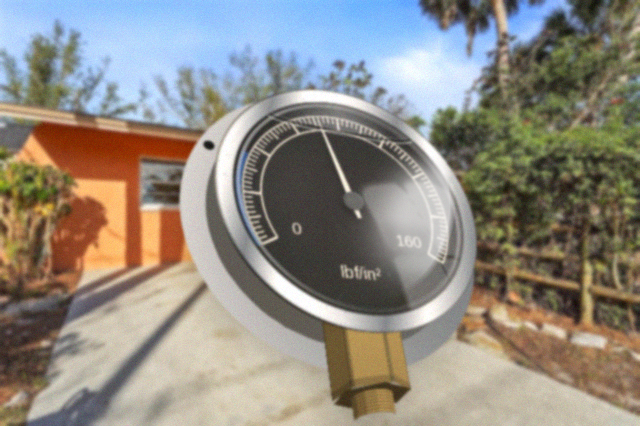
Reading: 70 psi
